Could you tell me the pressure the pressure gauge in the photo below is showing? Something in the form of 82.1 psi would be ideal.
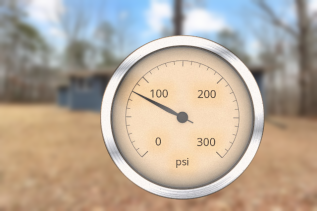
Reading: 80 psi
